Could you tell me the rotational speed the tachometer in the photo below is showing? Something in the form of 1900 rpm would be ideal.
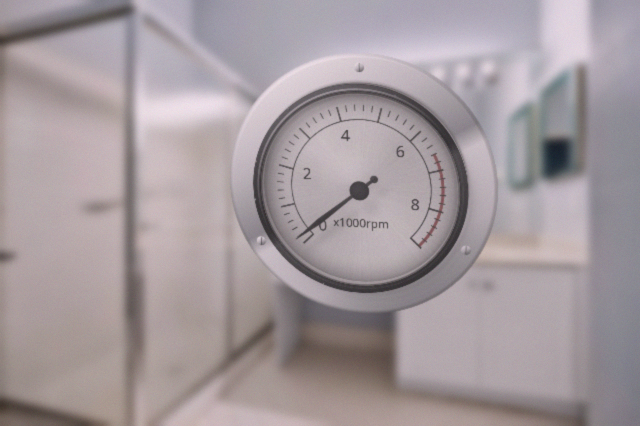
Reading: 200 rpm
